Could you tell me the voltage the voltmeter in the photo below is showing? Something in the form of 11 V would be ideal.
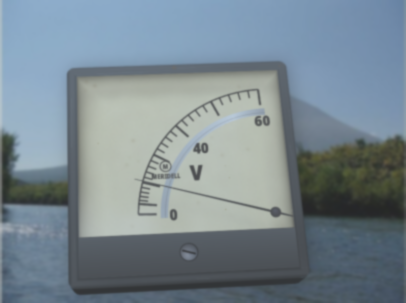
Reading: 20 V
